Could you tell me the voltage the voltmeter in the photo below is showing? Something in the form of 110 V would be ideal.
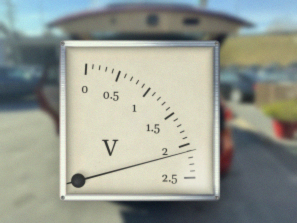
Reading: 2.1 V
